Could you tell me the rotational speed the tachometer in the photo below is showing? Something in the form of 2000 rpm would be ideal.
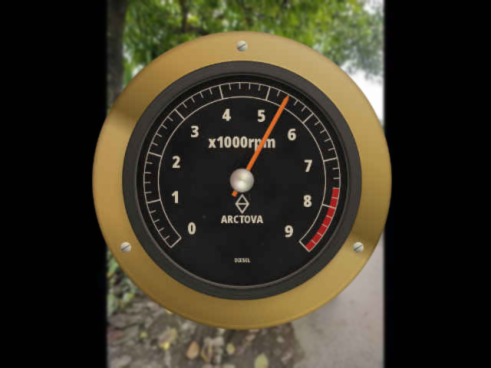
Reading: 5400 rpm
